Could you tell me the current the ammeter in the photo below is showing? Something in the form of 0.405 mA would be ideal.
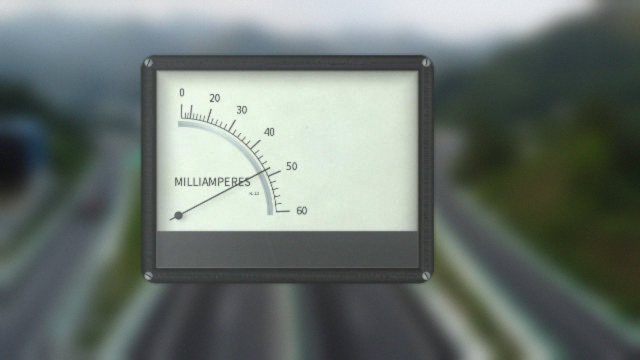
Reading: 48 mA
